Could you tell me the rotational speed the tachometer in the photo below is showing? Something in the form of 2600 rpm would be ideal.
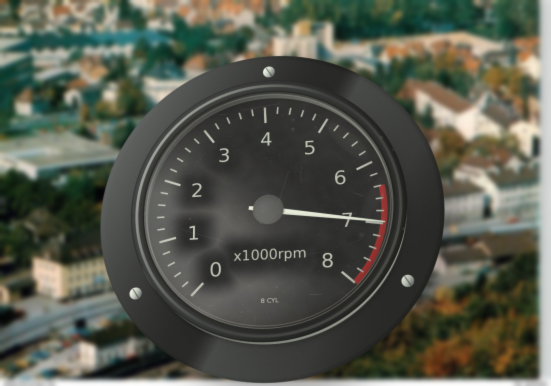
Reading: 7000 rpm
